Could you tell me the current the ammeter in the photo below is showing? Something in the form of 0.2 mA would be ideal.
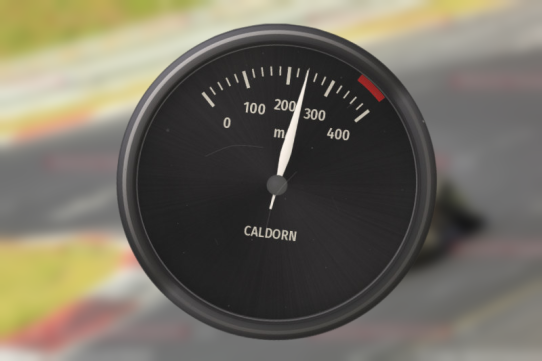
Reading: 240 mA
